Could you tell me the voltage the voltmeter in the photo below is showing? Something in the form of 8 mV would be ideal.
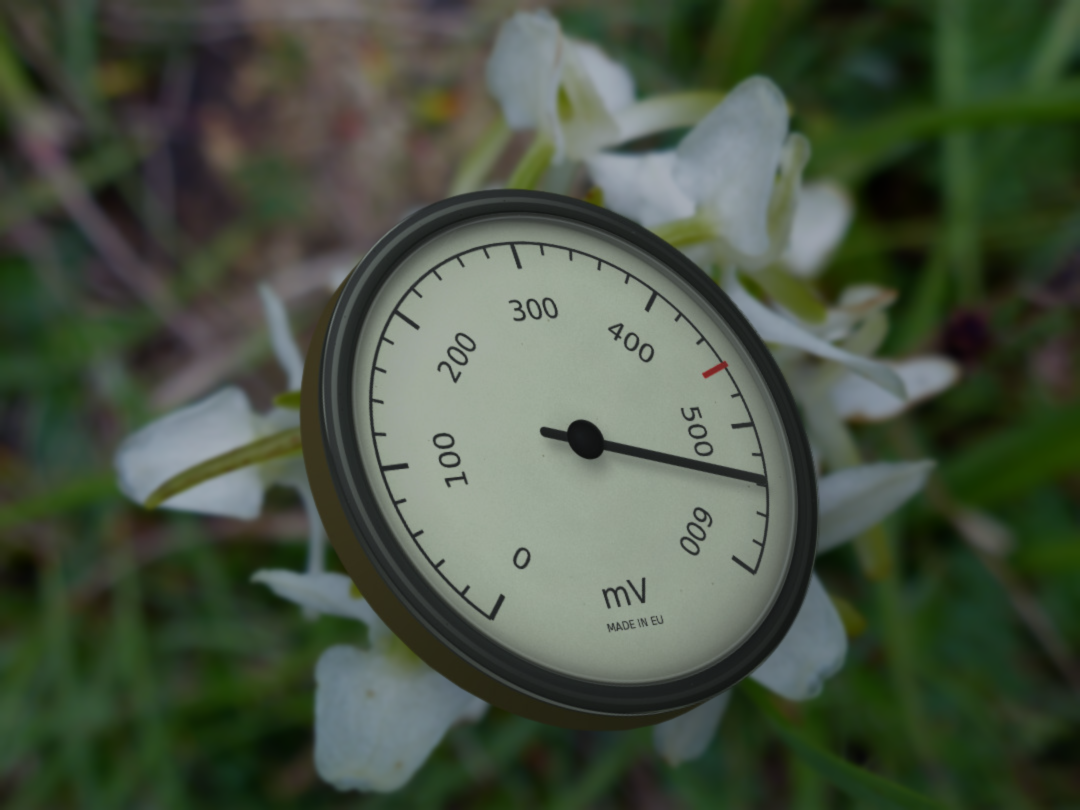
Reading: 540 mV
